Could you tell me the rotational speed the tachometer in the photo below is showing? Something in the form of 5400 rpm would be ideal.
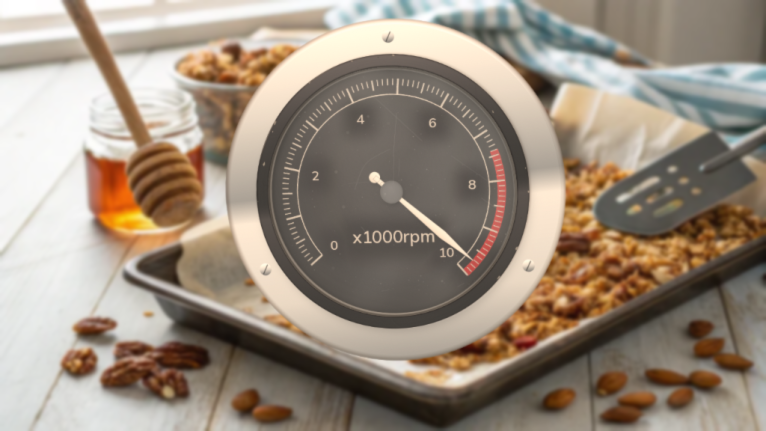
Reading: 9700 rpm
